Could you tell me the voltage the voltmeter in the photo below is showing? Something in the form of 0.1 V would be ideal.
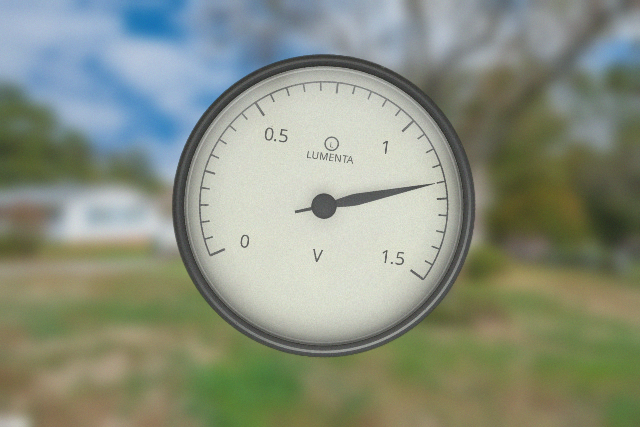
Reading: 1.2 V
